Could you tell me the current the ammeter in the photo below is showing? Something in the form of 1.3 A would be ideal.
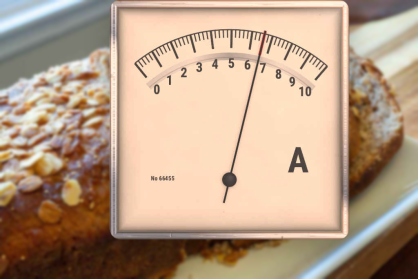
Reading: 6.6 A
